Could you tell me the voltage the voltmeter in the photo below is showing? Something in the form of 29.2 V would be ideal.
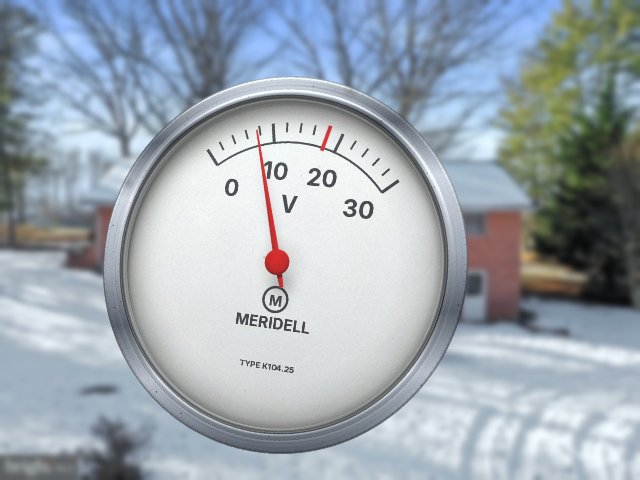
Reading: 8 V
